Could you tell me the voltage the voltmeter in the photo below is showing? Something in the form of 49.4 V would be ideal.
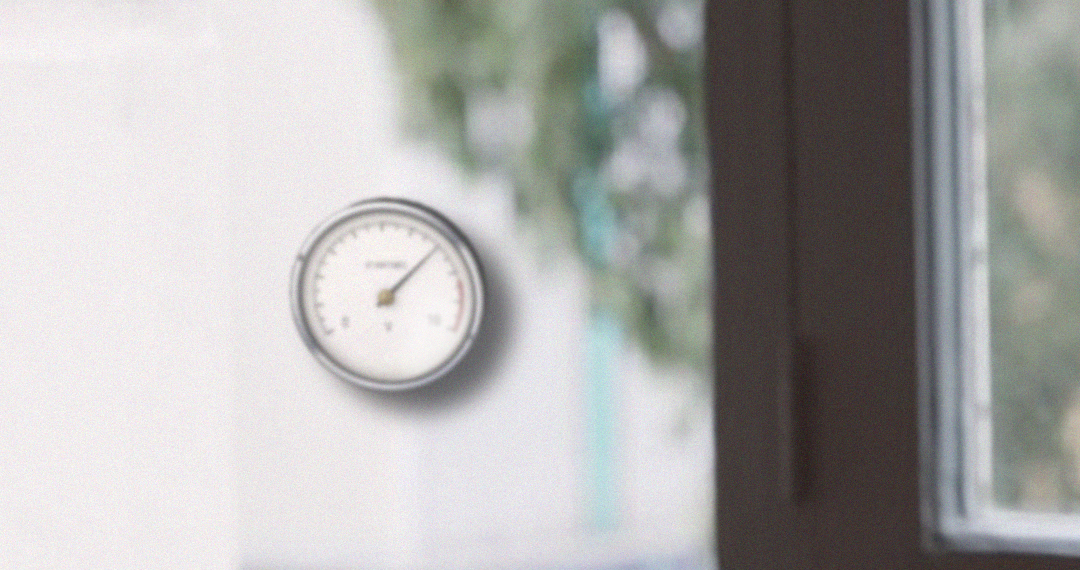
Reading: 7 V
